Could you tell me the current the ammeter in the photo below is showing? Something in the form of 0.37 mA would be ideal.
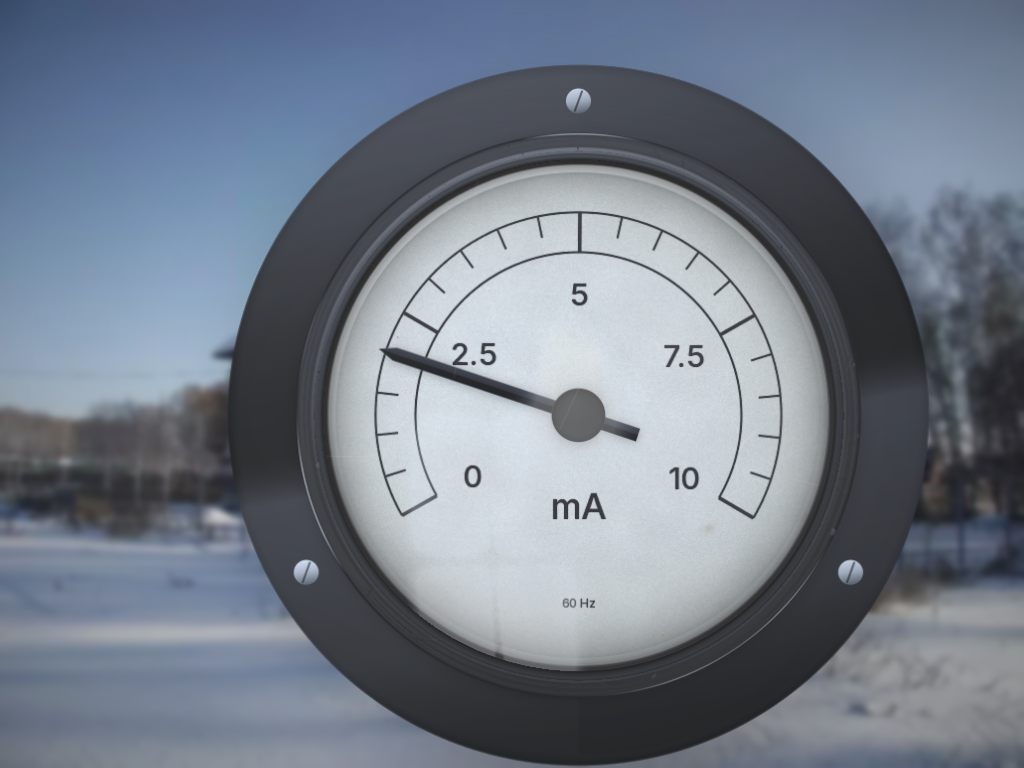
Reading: 2 mA
